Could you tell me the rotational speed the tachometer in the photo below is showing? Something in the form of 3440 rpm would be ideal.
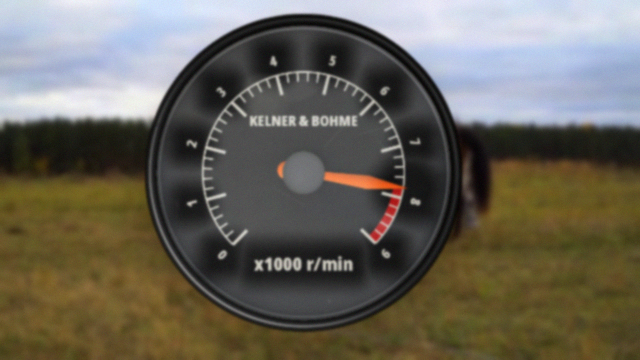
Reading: 7800 rpm
